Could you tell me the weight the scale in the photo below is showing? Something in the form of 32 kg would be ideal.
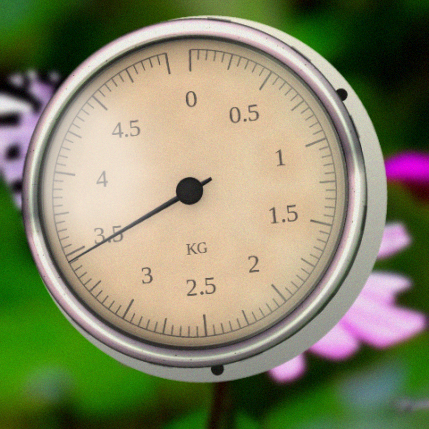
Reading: 3.45 kg
